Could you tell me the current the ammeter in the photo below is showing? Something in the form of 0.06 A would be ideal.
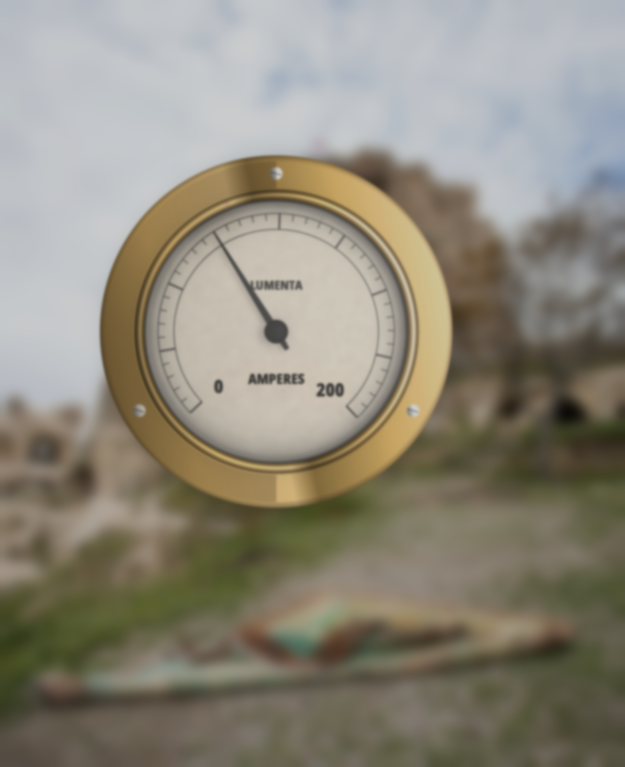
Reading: 75 A
